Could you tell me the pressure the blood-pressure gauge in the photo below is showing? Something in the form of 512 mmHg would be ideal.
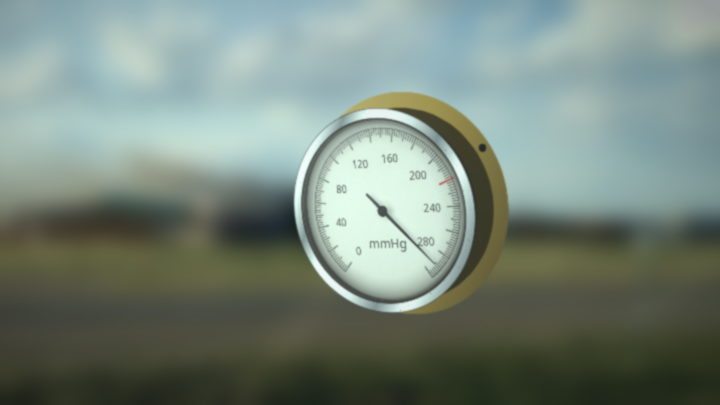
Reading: 290 mmHg
